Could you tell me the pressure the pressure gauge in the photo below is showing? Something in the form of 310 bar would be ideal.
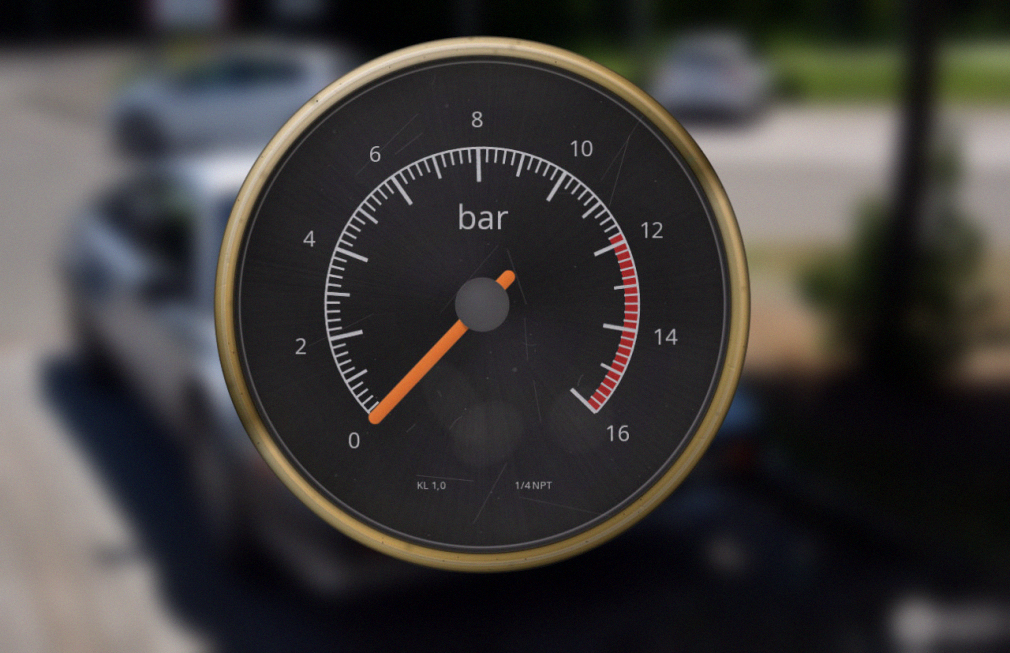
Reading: 0 bar
